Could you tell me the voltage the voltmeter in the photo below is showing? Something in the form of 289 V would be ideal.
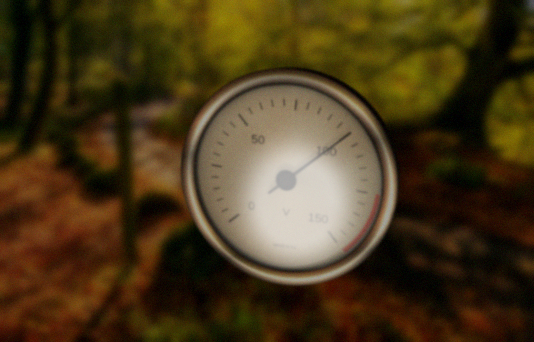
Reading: 100 V
